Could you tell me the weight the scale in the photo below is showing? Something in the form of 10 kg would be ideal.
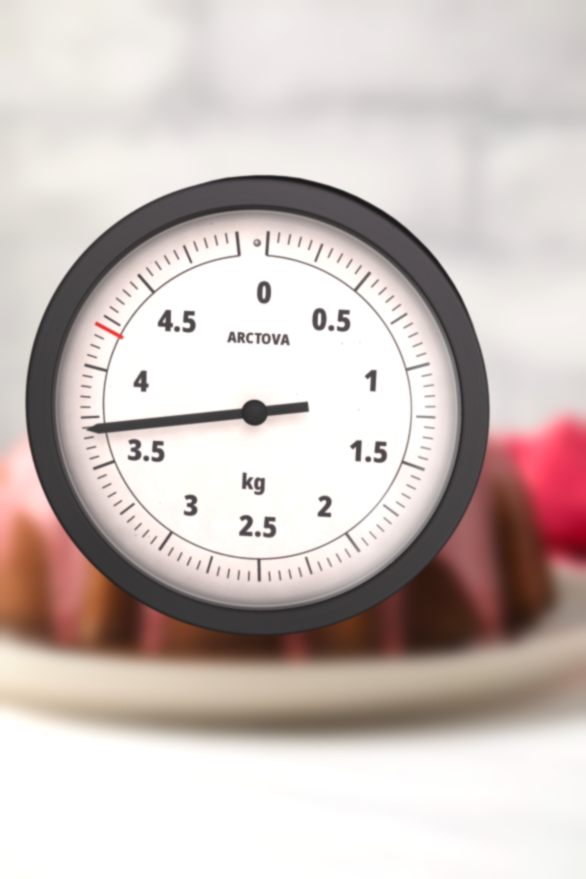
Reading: 3.7 kg
